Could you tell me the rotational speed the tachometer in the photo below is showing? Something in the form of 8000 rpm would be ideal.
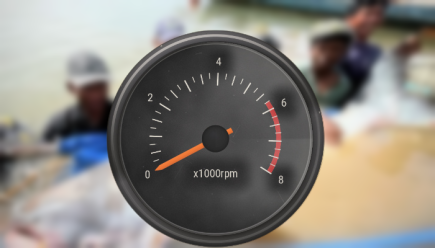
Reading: 0 rpm
